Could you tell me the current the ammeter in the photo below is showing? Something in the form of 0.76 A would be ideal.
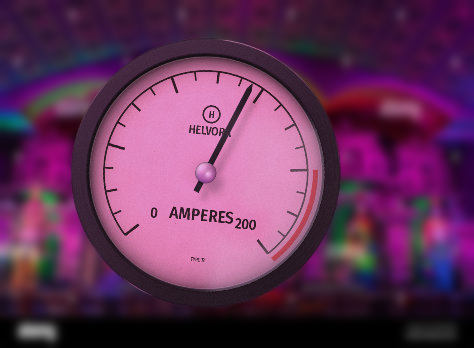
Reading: 115 A
